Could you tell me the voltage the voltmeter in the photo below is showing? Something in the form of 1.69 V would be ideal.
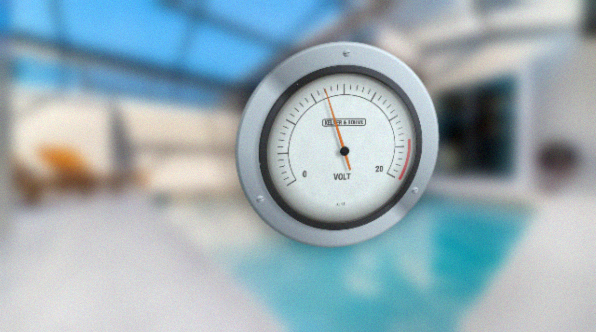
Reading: 8.5 V
